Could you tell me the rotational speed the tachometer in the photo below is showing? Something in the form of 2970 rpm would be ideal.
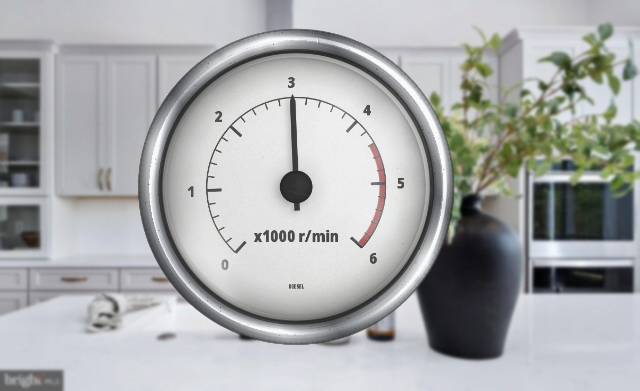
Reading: 3000 rpm
